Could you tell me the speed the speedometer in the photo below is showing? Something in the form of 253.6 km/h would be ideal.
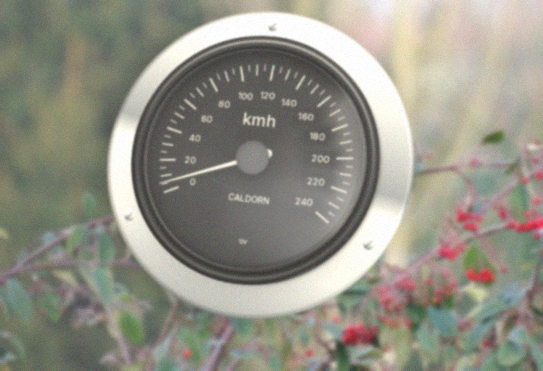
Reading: 5 km/h
